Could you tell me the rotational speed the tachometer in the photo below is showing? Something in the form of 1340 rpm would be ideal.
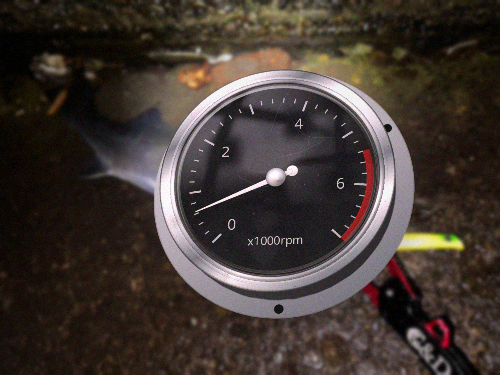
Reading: 600 rpm
